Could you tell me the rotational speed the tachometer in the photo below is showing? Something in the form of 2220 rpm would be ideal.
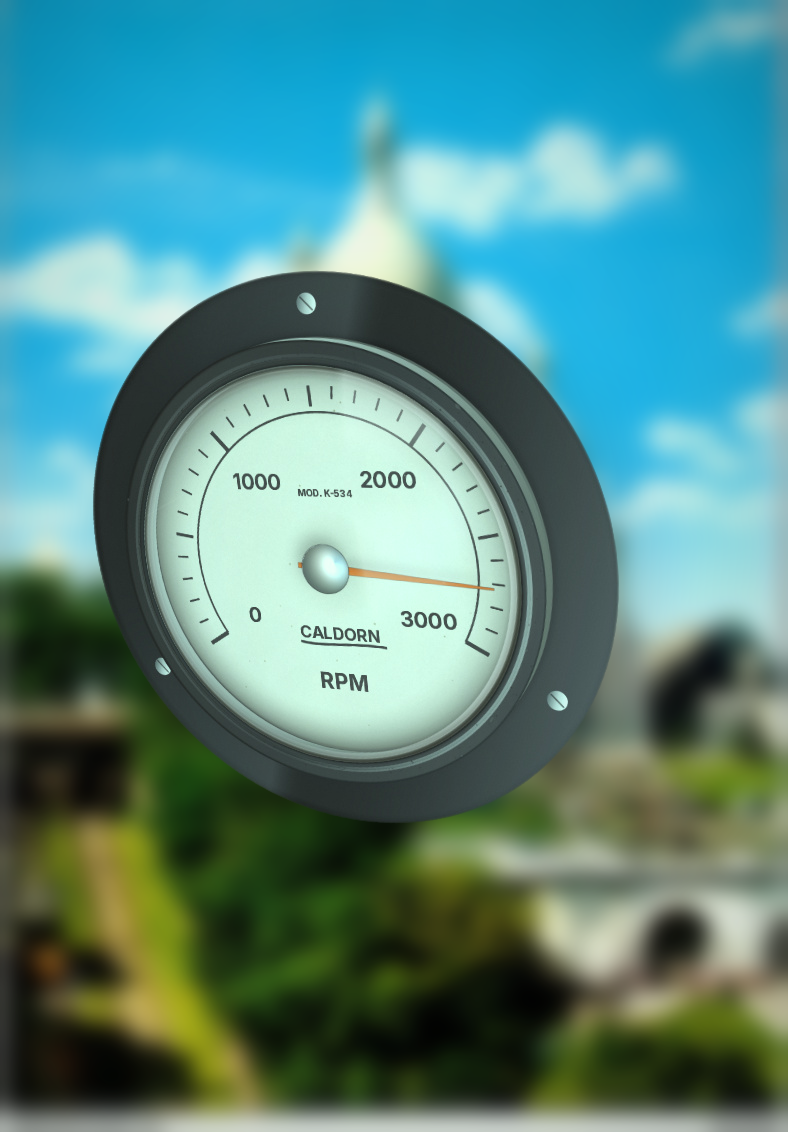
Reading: 2700 rpm
